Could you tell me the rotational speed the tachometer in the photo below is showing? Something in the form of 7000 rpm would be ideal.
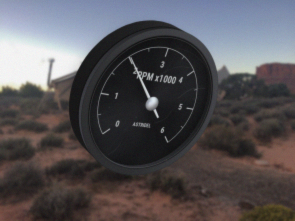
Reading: 2000 rpm
